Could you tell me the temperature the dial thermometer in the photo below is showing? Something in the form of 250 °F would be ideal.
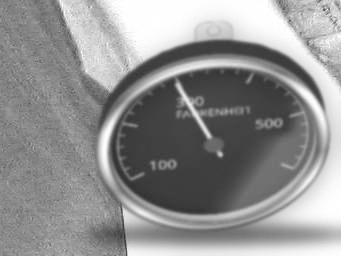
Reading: 300 °F
